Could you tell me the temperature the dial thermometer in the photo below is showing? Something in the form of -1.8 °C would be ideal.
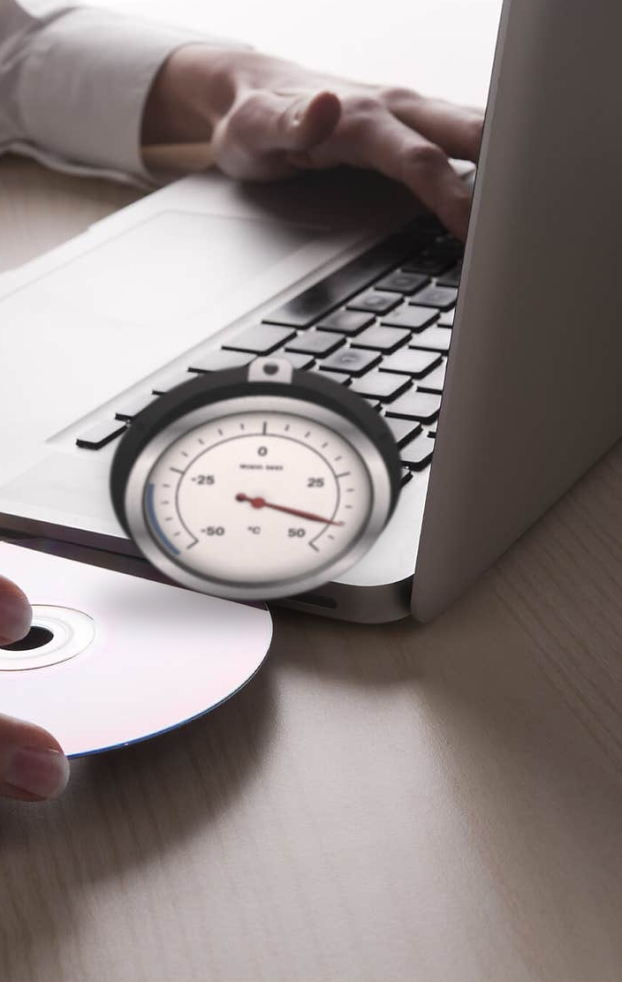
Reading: 40 °C
